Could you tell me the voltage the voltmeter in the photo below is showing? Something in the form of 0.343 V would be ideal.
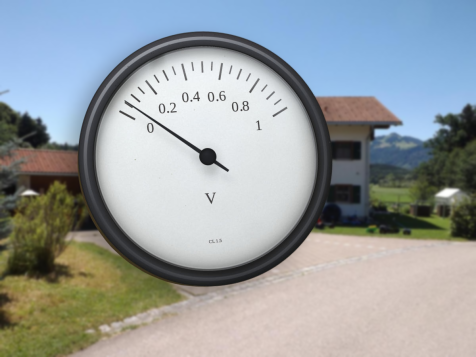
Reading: 0.05 V
